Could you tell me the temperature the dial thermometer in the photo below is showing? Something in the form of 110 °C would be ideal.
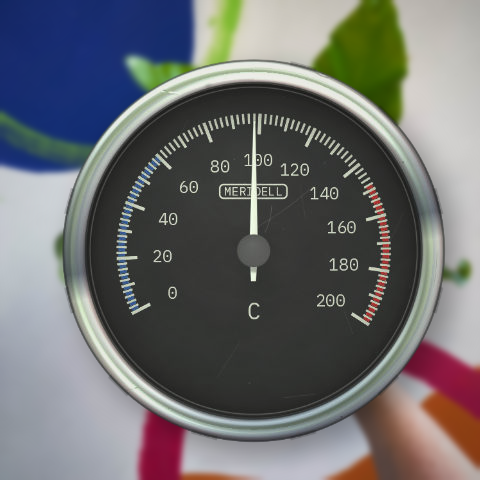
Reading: 98 °C
